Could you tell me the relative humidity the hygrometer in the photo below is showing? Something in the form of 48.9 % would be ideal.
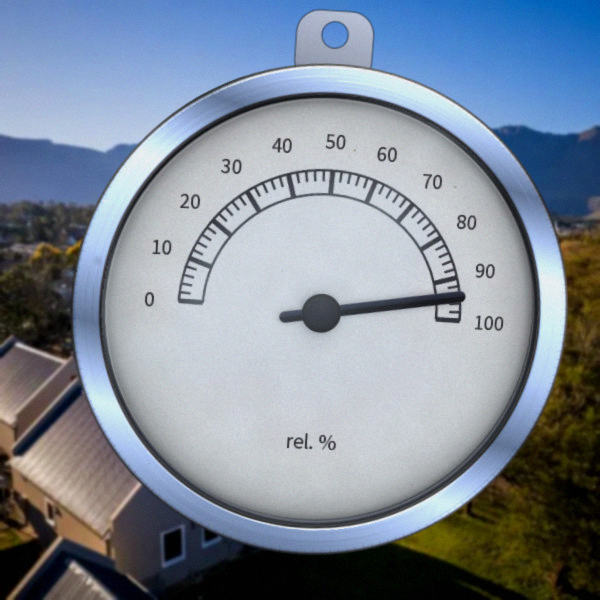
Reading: 94 %
